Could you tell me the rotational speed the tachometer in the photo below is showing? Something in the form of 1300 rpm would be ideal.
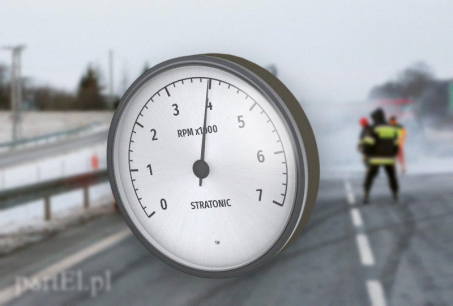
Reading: 4000 rpm
